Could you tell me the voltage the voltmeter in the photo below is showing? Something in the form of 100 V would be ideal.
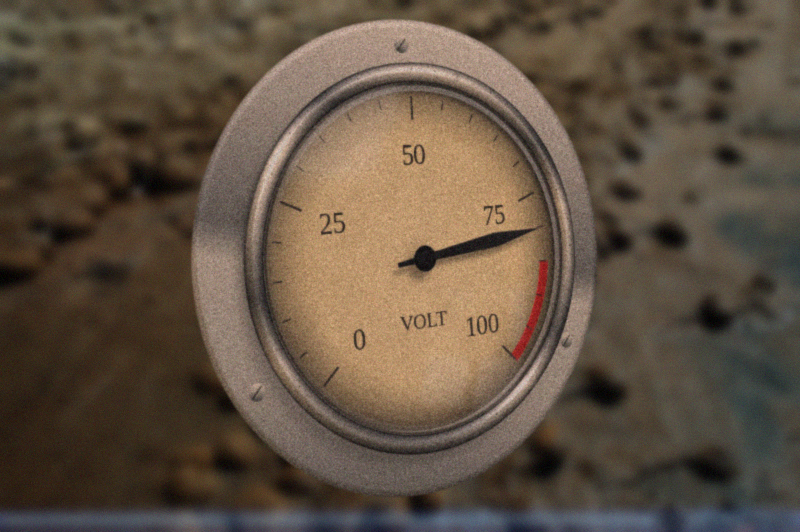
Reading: 80 V
